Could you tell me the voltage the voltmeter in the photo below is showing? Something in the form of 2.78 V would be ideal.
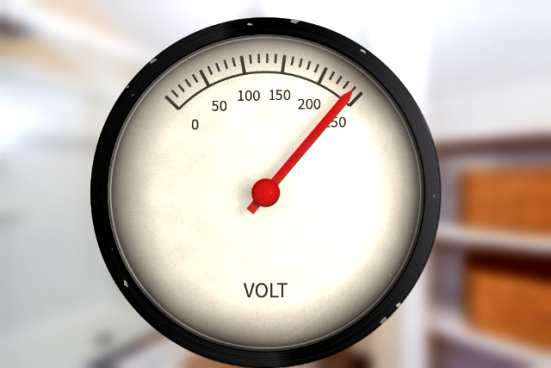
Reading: 240 V
